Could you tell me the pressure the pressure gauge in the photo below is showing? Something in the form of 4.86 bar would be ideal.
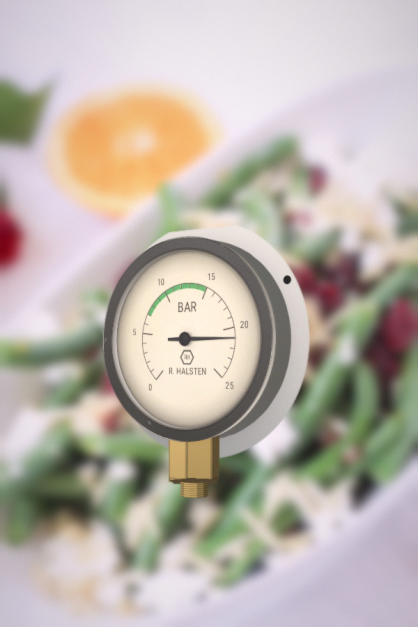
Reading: 21 bar
